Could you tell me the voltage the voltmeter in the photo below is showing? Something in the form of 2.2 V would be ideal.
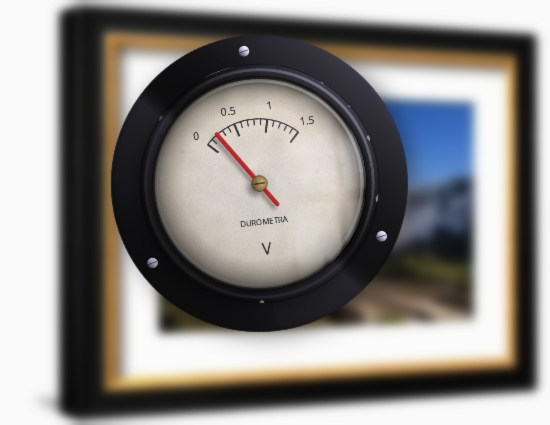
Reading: 0.2 V
